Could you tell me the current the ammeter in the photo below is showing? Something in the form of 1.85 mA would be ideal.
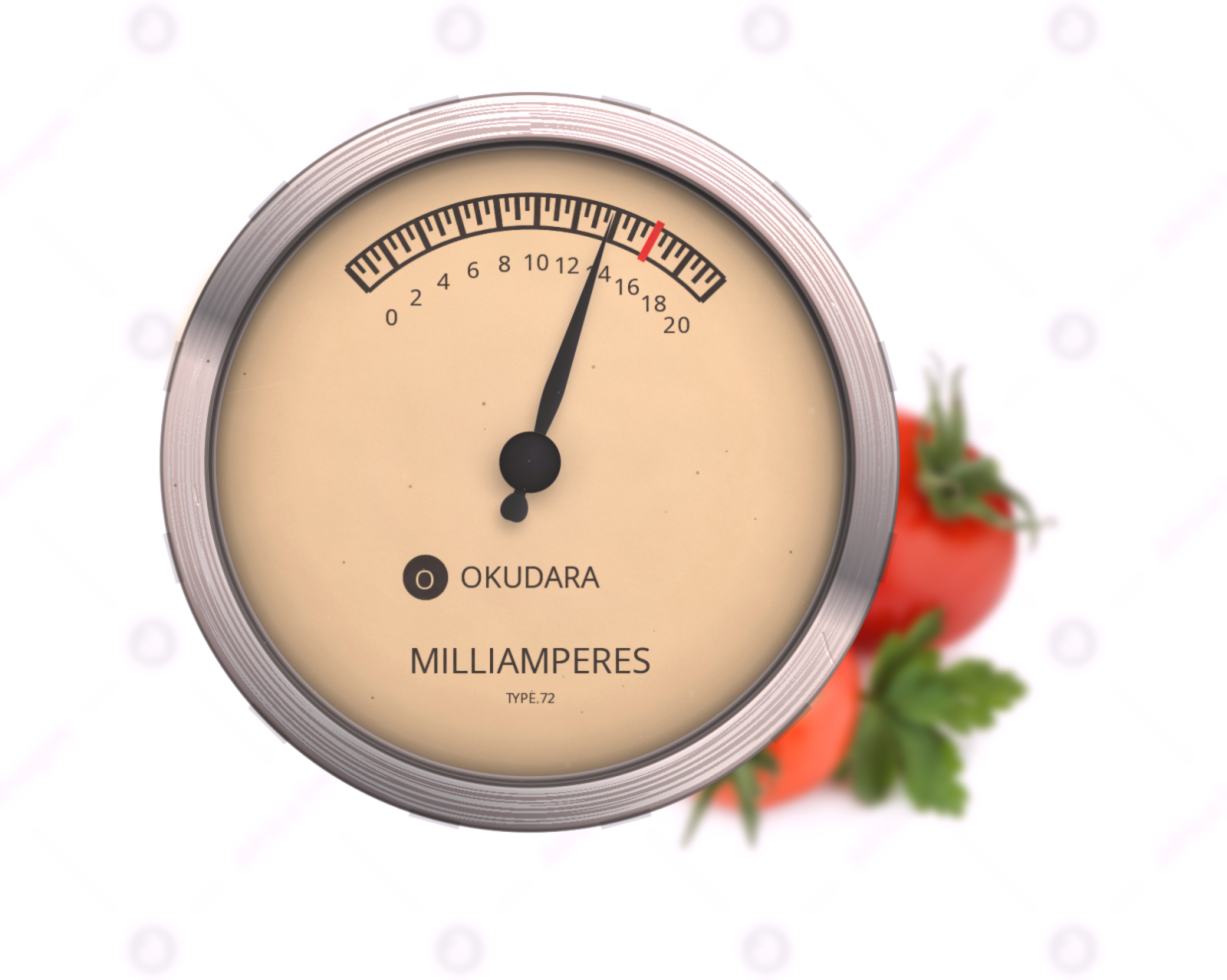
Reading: 13.75 mA
